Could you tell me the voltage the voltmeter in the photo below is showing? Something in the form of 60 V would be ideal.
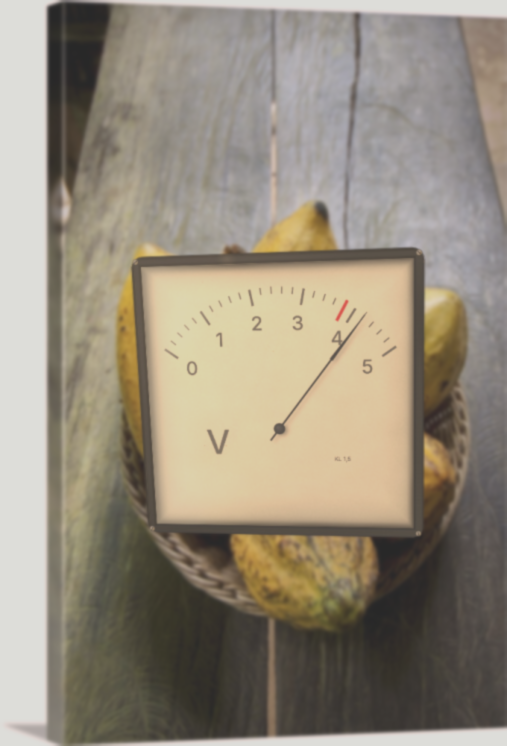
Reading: 4.2 V
